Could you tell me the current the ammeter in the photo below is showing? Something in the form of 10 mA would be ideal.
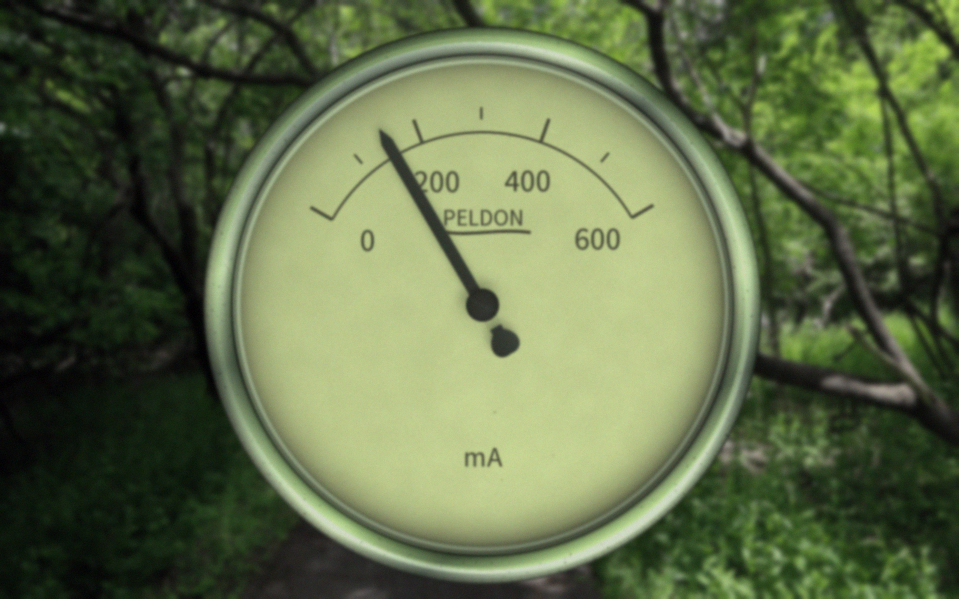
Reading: 150 mA
